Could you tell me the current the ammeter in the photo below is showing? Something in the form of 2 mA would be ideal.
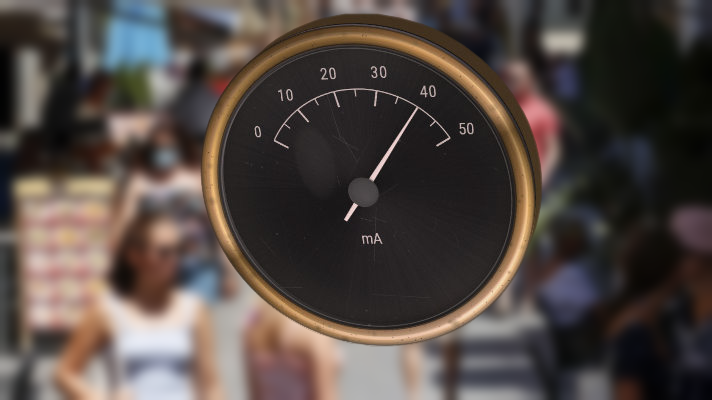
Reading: 40 mA
